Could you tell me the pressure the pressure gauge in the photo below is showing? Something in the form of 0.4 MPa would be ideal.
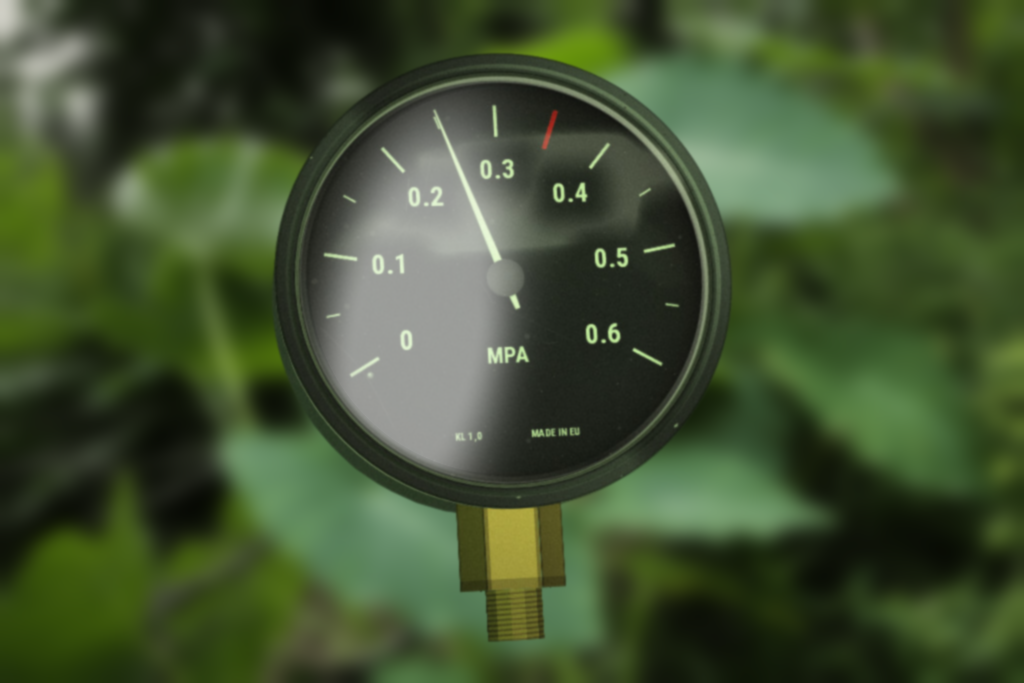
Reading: 0.25 MPa
